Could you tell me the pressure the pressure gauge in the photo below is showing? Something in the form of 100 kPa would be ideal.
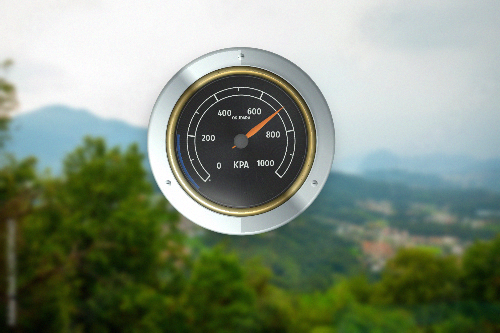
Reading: 700 kPa
